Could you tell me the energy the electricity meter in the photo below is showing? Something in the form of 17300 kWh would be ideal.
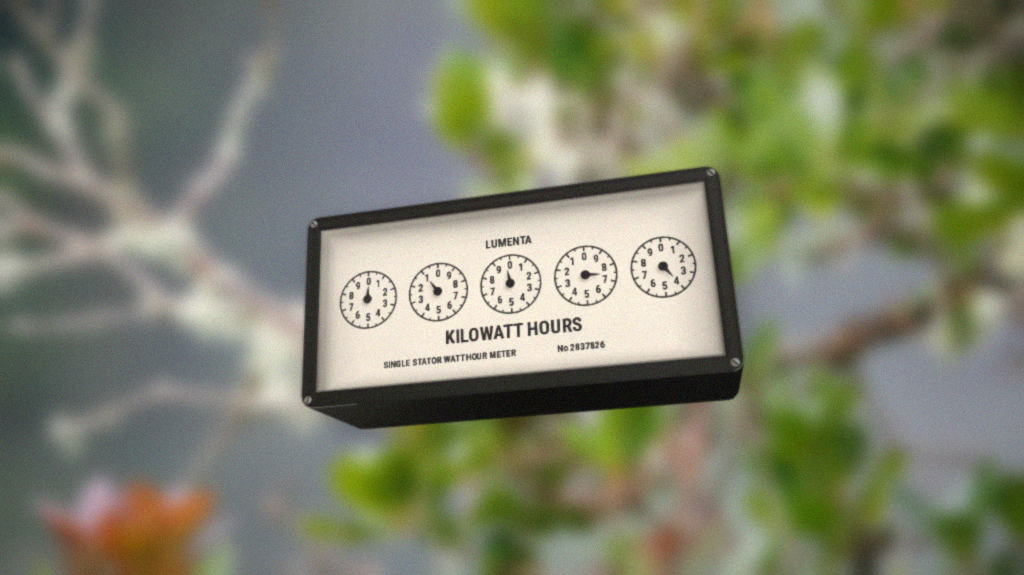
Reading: 974 kWh
